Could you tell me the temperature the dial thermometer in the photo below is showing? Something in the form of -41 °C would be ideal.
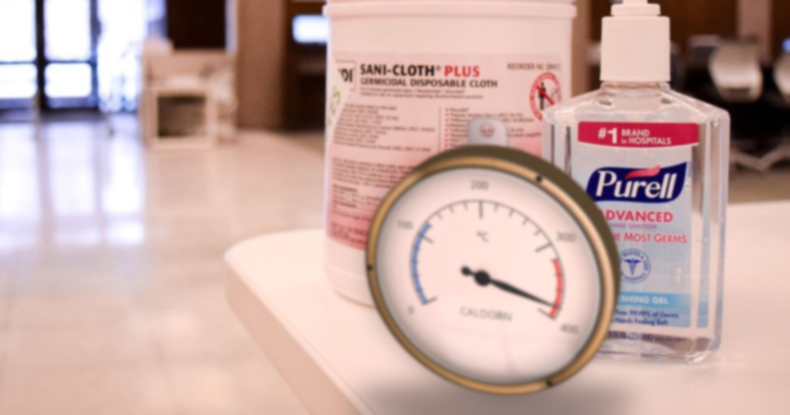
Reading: 380 °C
